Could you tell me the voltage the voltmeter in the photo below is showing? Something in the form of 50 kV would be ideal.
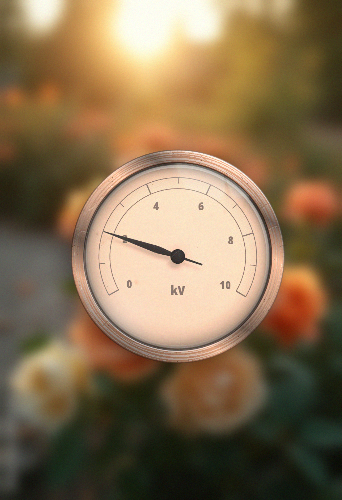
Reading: 2 kV
